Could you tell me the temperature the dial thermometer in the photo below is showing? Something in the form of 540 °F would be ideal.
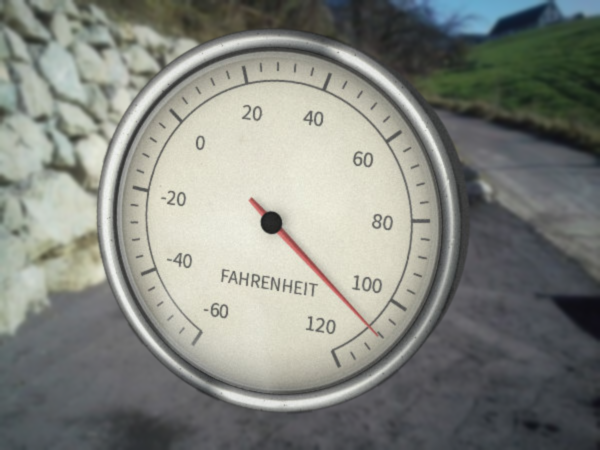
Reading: 108 °F
